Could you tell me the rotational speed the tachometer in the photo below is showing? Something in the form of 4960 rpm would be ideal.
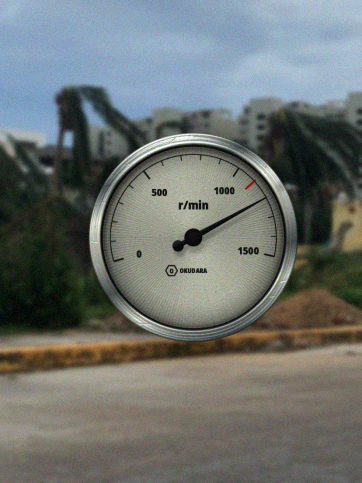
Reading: 1200 rpm
